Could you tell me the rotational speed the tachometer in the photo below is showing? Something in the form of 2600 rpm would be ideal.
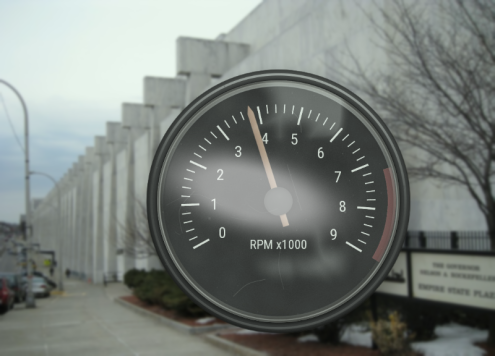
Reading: 3800 rpm
